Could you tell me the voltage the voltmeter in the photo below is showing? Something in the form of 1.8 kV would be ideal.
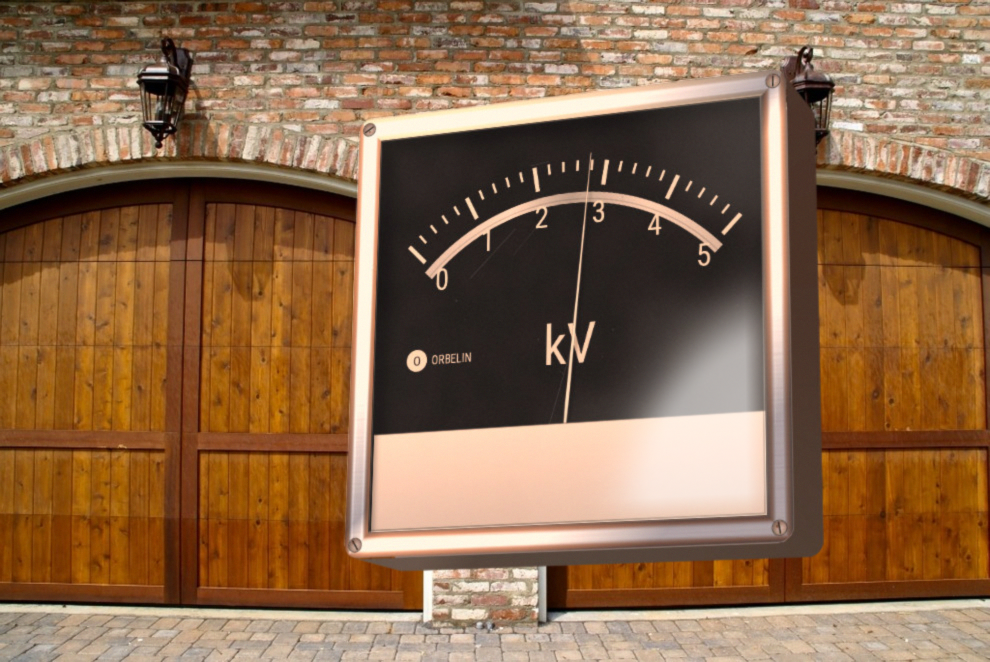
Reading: 2.8 kV
